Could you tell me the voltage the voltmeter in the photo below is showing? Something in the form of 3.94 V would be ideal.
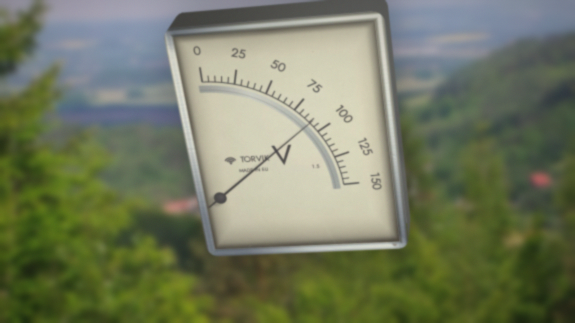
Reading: 90 V
